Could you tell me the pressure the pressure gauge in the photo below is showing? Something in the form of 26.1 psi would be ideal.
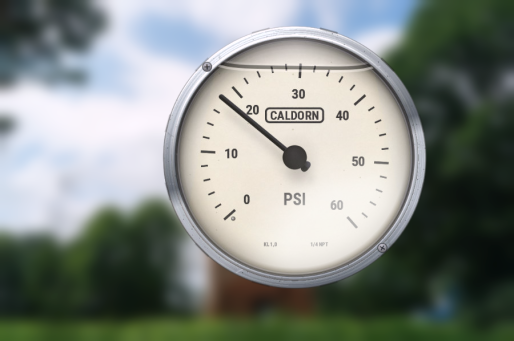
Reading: 18 psi
